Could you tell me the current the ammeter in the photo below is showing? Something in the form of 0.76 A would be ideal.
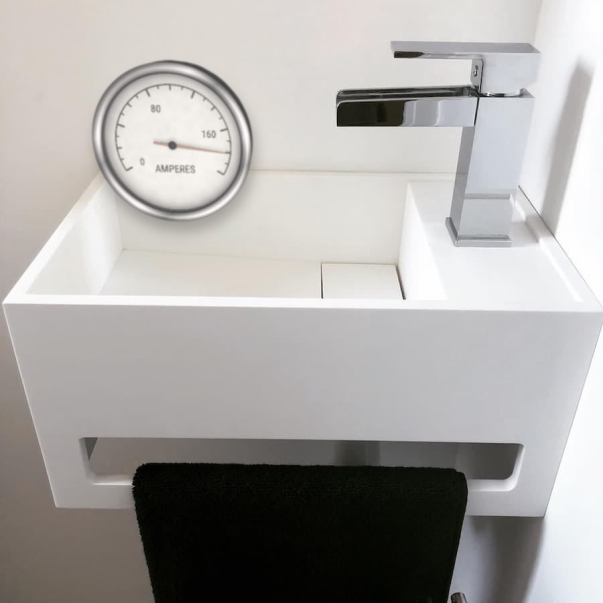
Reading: 180 A
